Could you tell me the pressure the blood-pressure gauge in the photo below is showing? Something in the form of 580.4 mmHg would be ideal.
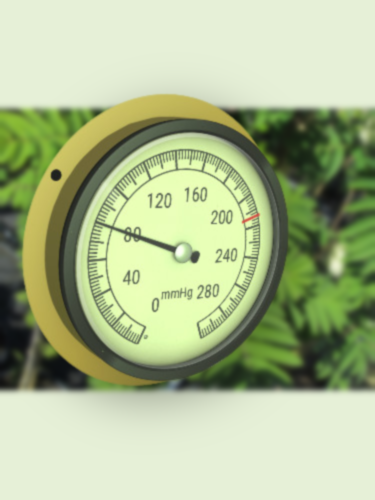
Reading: 80 mmHg
